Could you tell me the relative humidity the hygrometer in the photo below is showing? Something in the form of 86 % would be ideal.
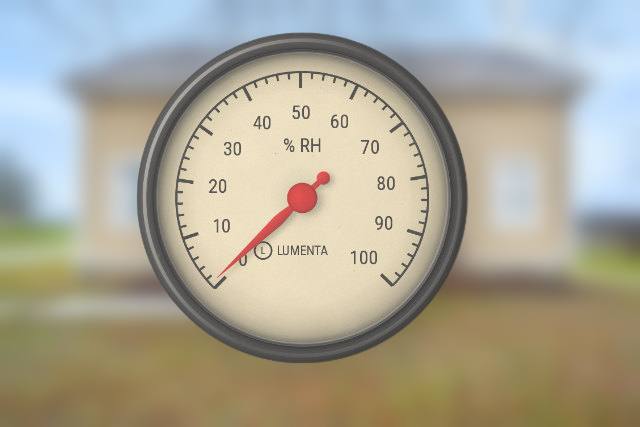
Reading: 1 %
